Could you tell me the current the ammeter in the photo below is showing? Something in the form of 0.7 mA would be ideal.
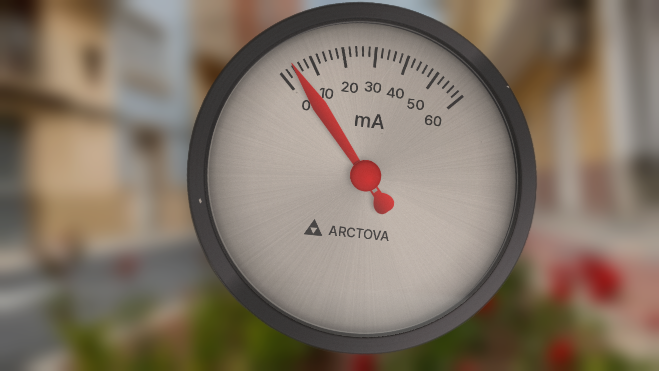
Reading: 4 mA
